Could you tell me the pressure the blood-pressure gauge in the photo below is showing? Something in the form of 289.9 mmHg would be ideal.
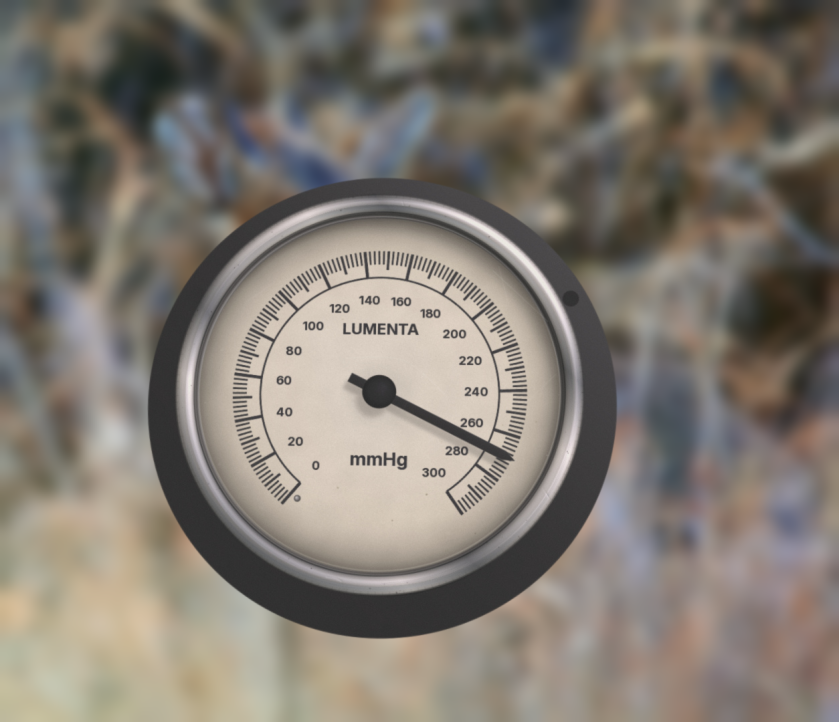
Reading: 270 mmHg
